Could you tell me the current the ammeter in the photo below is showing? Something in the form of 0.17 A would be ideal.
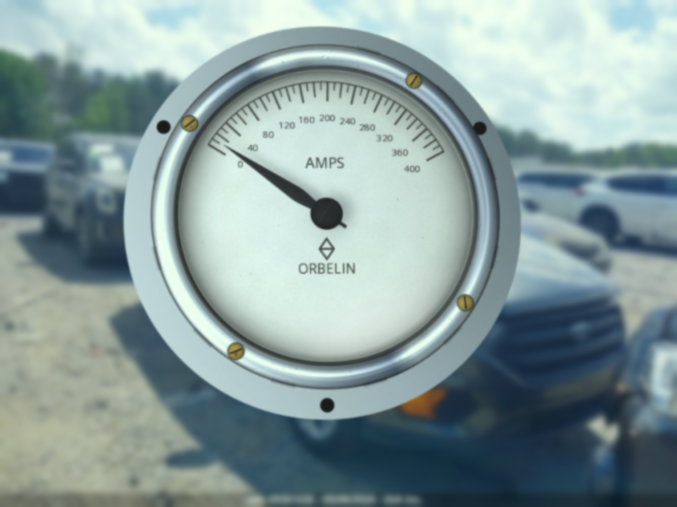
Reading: 10 A
